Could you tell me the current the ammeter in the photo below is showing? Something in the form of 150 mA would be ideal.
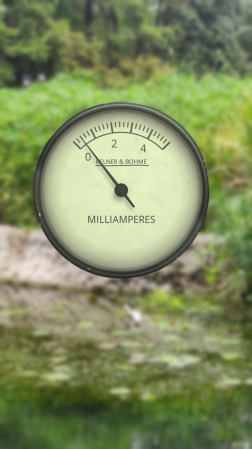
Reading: 0.4 mA
